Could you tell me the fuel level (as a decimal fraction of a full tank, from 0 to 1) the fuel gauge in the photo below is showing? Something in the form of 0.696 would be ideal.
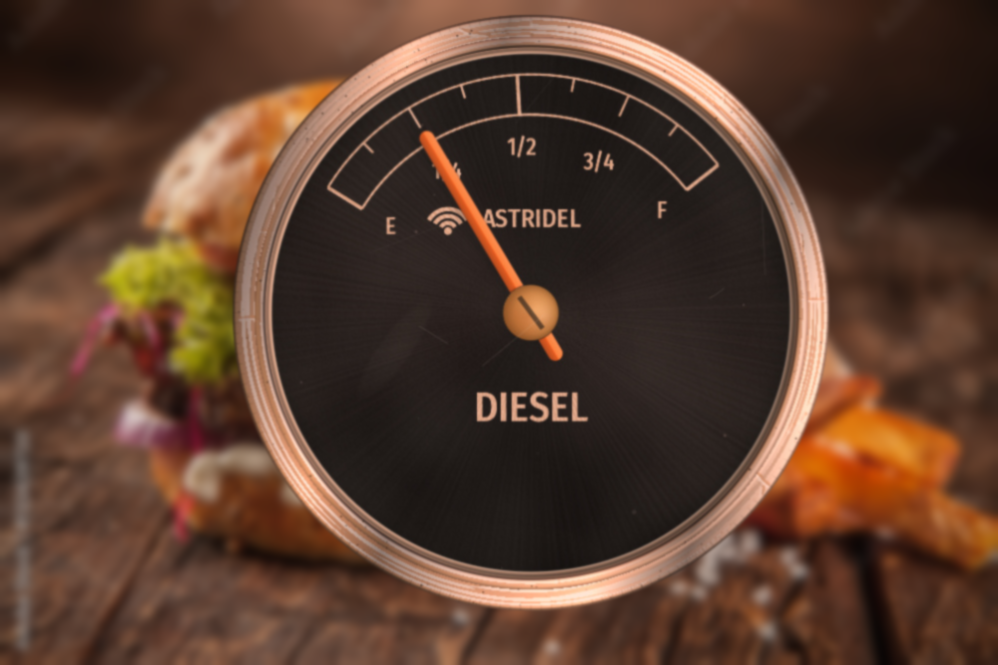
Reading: 0.25
